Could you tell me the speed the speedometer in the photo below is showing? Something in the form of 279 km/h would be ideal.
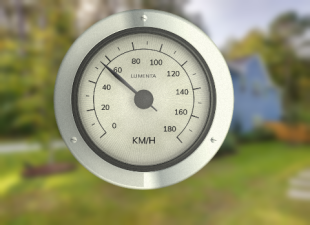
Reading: 55 km/h
